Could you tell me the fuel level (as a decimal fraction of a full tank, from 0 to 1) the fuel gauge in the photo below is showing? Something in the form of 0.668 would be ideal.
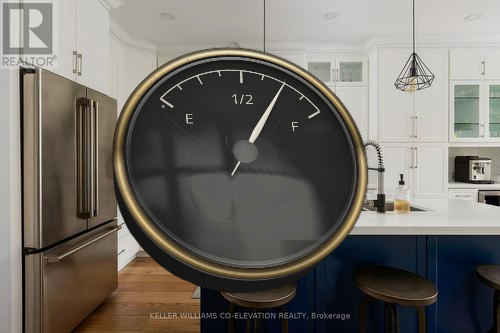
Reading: 0.75
